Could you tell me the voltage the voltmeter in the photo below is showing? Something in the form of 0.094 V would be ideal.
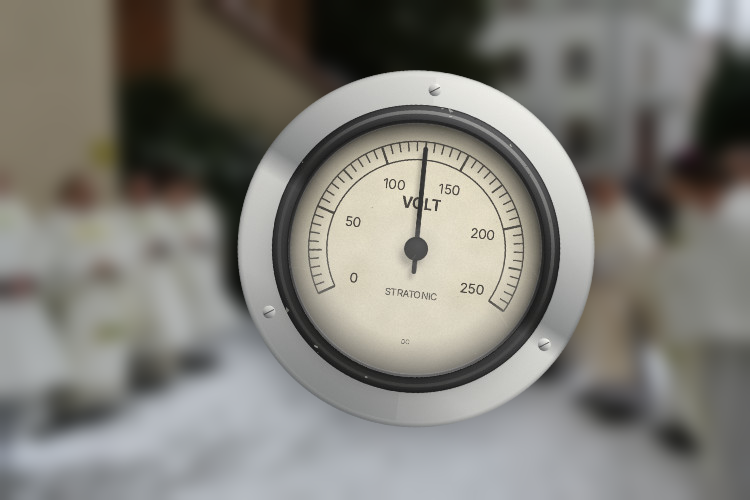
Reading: 125 V
